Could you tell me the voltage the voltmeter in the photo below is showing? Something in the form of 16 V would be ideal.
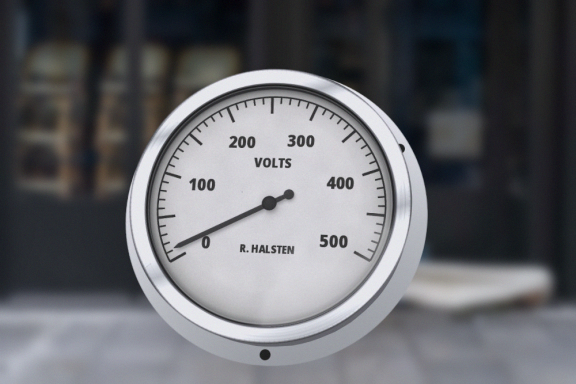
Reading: 10 V
